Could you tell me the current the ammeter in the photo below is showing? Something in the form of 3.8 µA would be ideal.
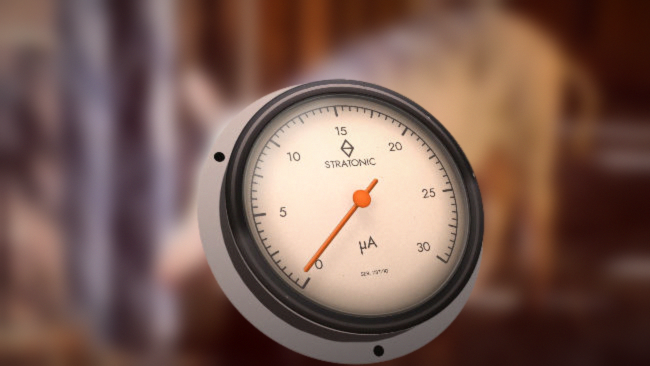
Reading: 0.5 µA
